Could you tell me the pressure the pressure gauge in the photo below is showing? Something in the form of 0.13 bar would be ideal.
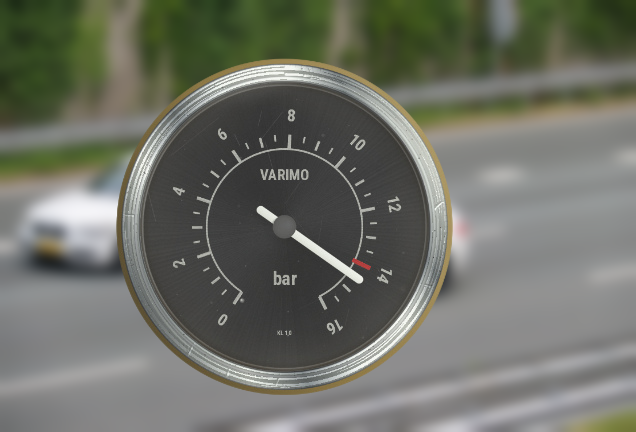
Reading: 14.5 bar
